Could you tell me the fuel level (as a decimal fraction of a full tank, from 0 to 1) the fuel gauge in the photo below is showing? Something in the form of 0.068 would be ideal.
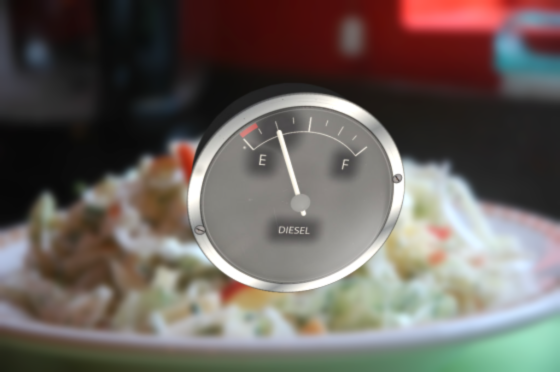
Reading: 0.25
